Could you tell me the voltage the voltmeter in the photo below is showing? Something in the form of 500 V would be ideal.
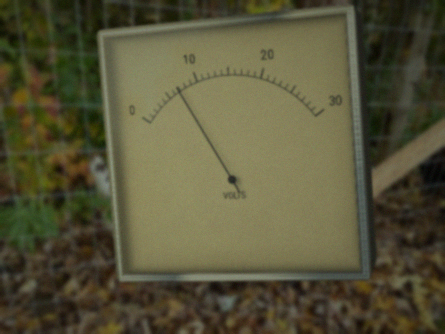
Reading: 7 V
